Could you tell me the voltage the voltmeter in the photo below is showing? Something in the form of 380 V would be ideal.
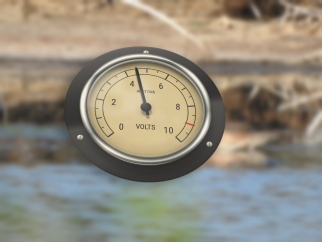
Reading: 4.5 V
